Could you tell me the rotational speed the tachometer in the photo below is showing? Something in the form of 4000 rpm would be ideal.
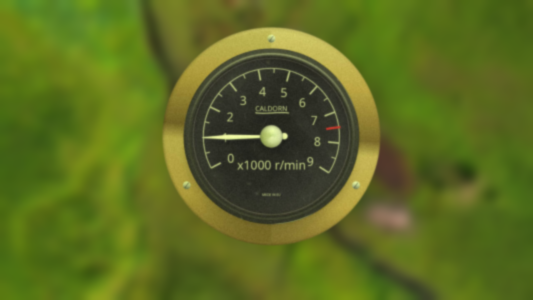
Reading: 1000 rpm
